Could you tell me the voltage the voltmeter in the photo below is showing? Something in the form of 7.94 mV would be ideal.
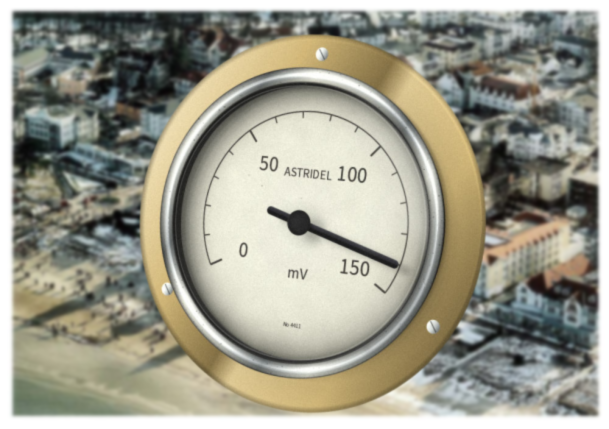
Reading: 140 mV
